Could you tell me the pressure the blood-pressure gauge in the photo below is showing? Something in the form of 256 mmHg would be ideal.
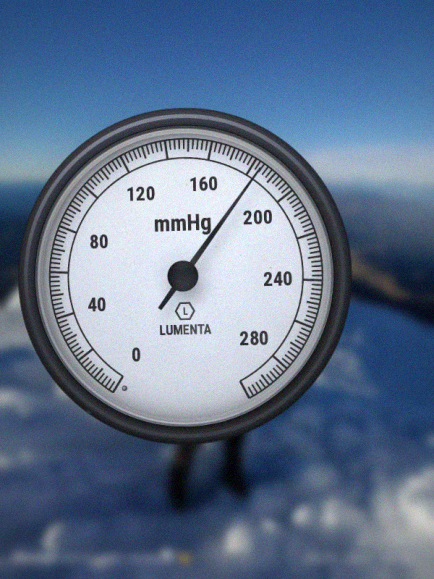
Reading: 184 mmHg
